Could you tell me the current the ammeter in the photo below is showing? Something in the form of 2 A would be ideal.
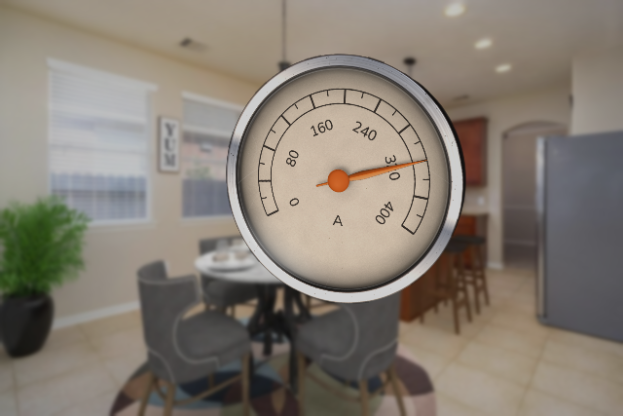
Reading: 320 A
